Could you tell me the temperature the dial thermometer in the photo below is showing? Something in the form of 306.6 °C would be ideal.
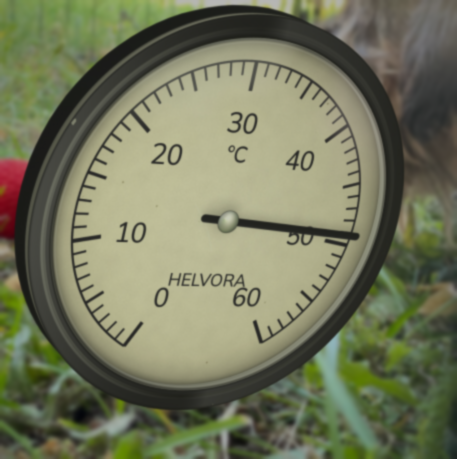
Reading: 49 °C
